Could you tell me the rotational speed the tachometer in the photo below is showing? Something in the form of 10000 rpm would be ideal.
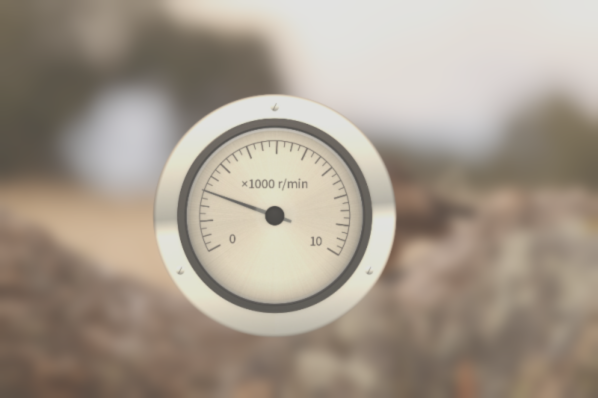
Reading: 2000 rpm
